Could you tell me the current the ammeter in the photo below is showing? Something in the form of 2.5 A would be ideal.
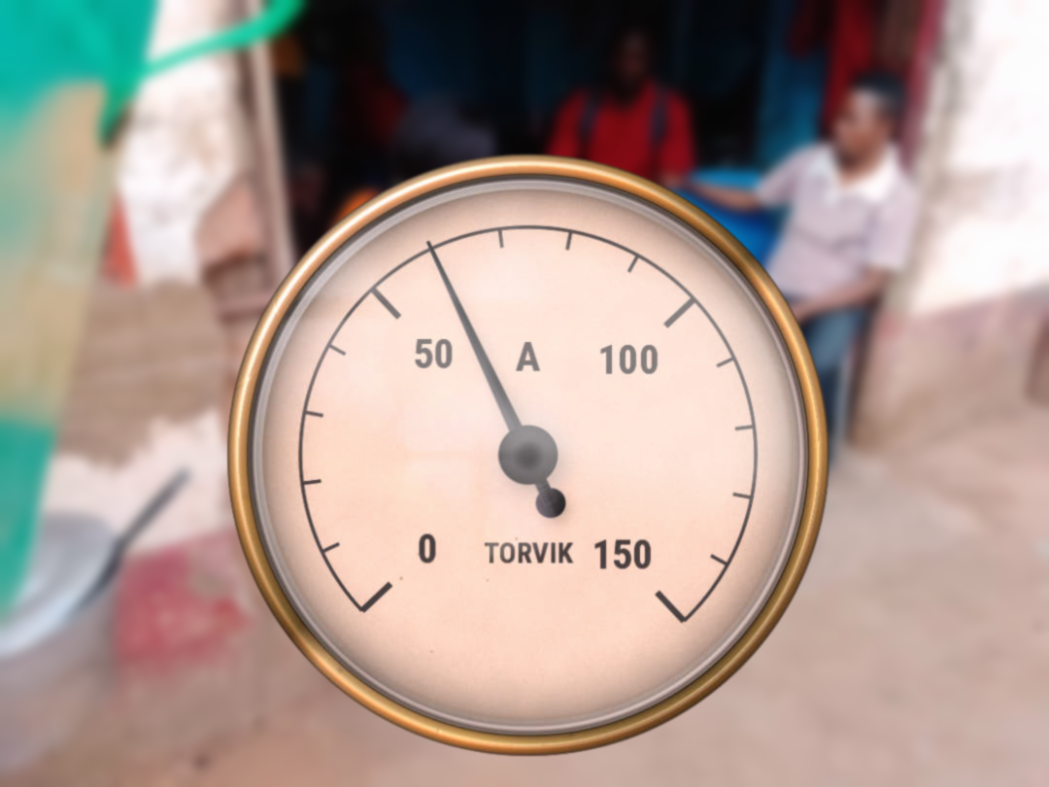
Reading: 60 A
